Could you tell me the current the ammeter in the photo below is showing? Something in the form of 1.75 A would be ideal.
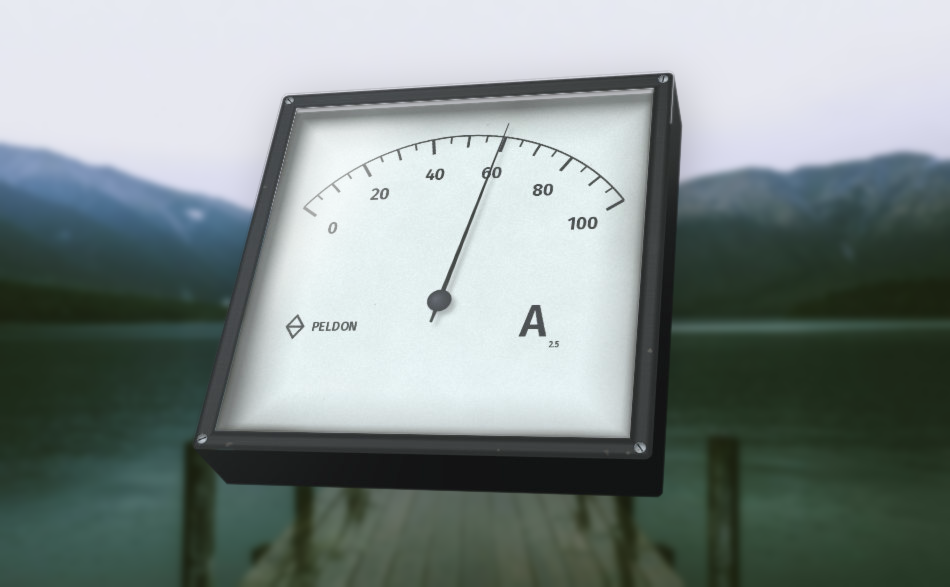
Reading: 60 A
